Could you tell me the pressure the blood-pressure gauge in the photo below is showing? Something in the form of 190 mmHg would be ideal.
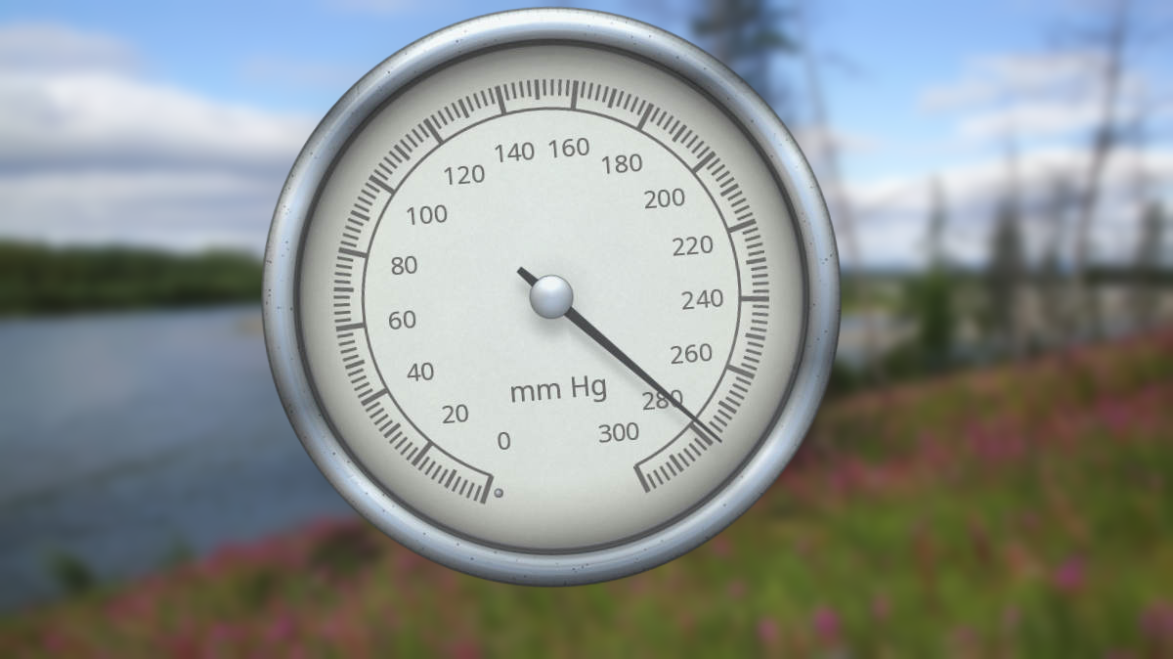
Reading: 278 mmHg
